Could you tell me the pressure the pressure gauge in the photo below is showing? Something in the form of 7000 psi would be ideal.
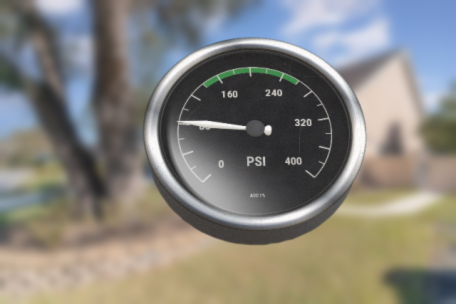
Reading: 80 psi
